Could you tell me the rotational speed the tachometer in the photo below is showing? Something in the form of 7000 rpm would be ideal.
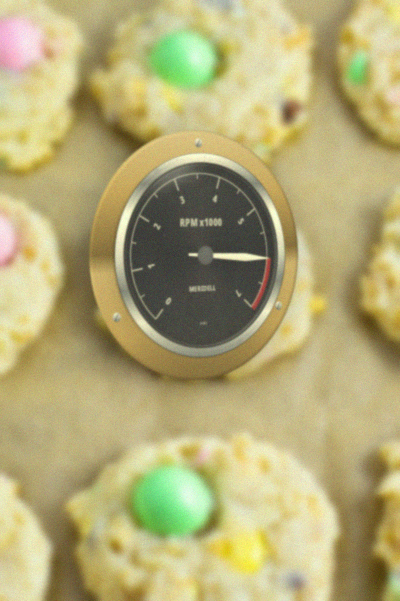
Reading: 6000 rpm
